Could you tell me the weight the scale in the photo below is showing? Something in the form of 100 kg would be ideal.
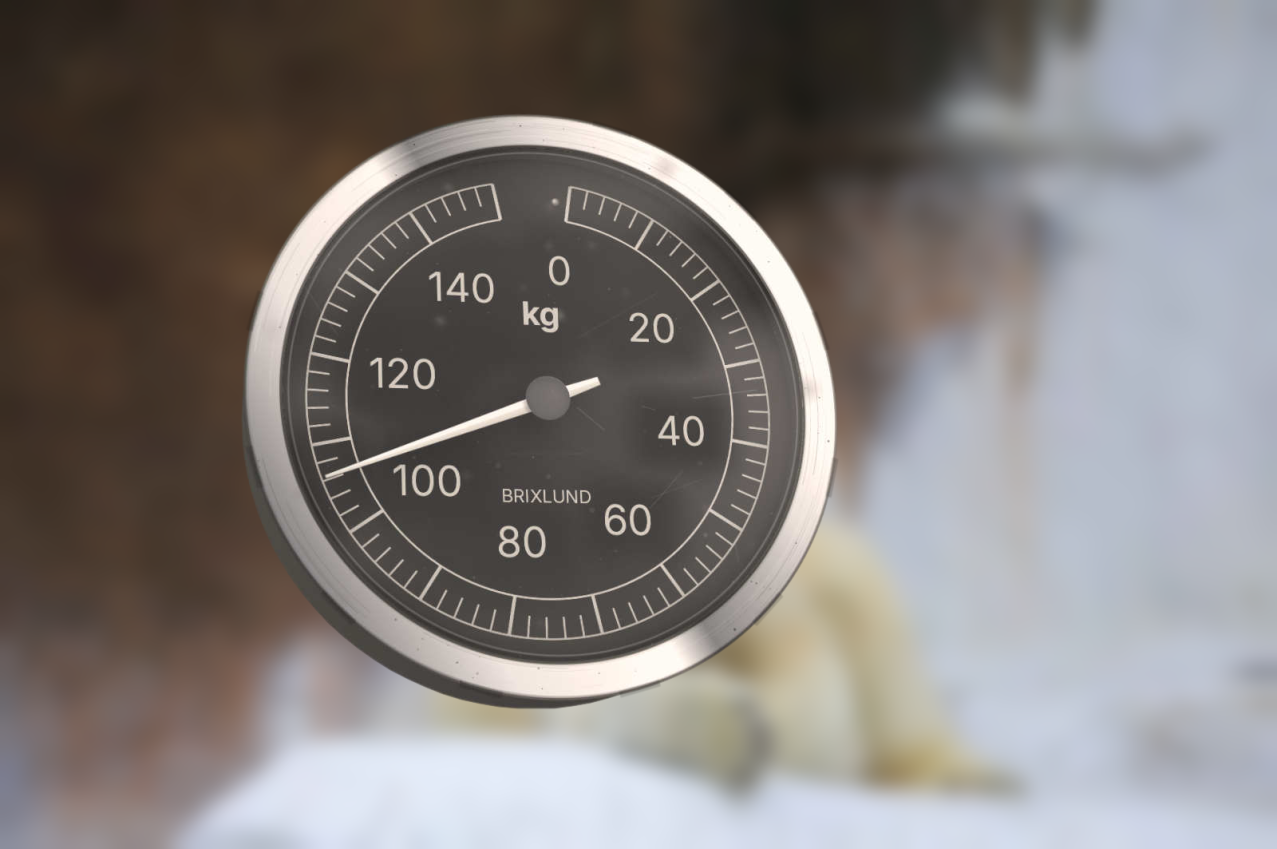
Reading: 106 kg
